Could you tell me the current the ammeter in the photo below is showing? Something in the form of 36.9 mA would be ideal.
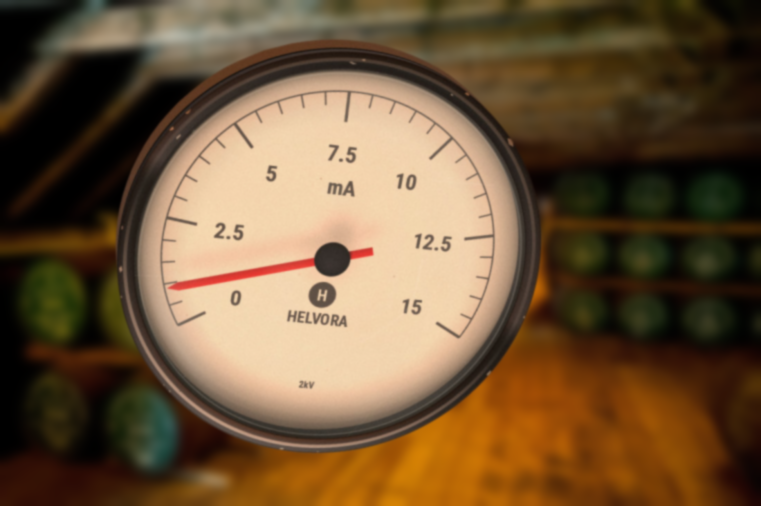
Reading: 1 mA
